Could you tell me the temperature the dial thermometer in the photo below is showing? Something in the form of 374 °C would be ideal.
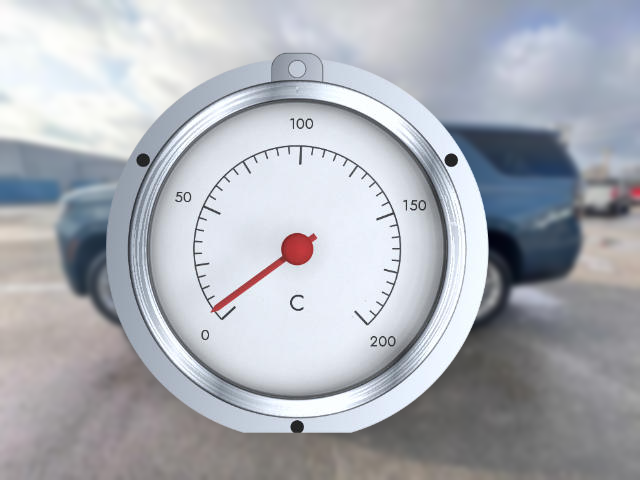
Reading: 5 °C
